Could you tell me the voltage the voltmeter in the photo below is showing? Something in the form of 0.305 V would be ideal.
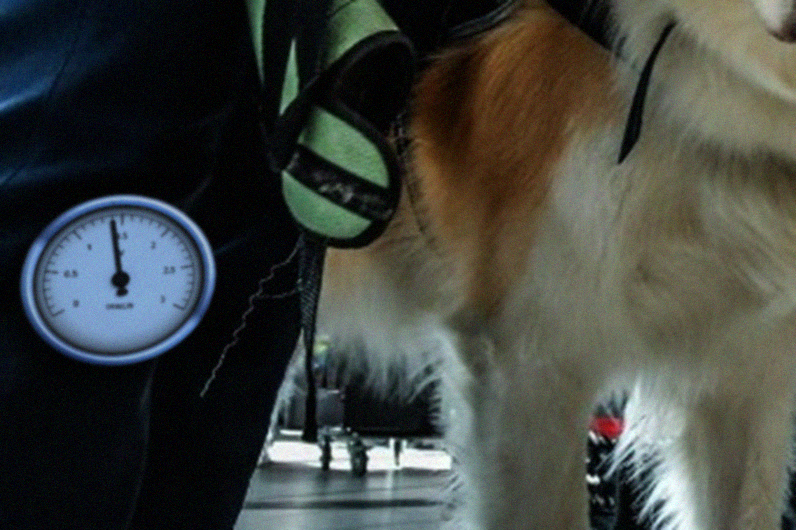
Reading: 1.4 V
